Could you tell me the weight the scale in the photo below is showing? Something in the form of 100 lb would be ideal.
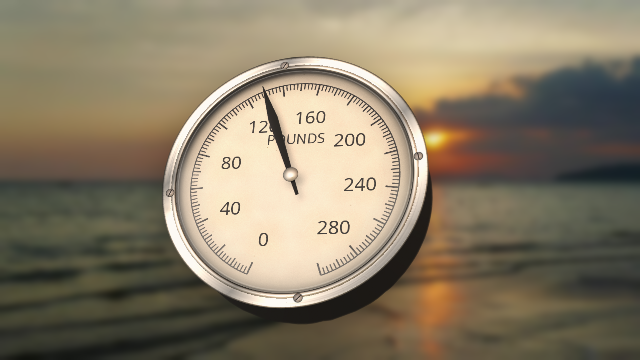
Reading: 130 lb
